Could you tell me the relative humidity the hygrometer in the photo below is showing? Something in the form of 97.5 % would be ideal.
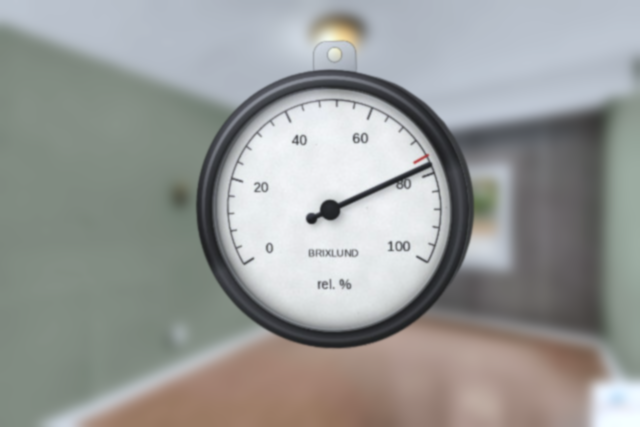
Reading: 78 %
